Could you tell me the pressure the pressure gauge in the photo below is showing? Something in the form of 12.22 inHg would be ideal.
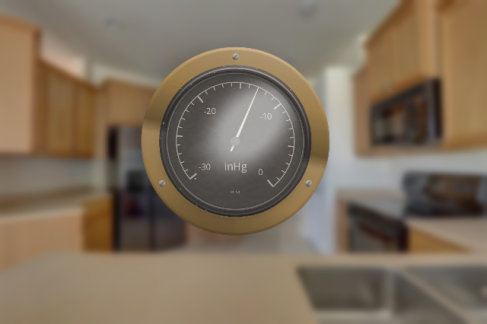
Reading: -13 inHg
